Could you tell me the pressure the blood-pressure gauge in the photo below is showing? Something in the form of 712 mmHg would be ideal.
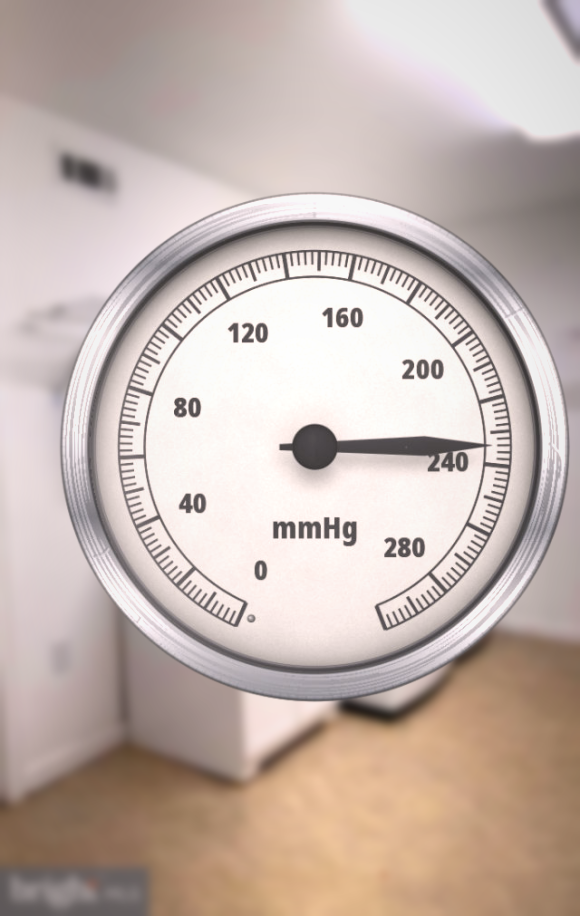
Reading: 234 mmHg
